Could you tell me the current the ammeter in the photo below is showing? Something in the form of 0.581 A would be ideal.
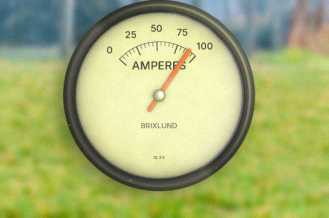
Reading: 90 A
